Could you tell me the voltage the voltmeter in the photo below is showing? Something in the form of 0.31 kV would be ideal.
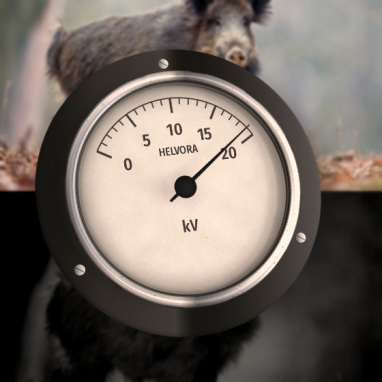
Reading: 19 kV
